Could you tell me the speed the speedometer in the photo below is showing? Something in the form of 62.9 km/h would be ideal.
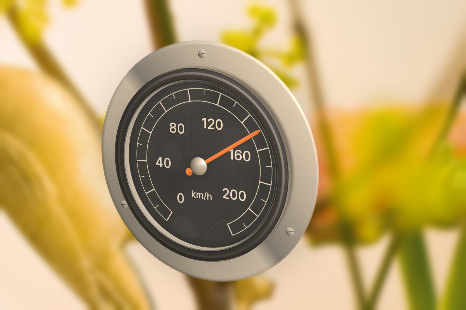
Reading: 150 km/h
